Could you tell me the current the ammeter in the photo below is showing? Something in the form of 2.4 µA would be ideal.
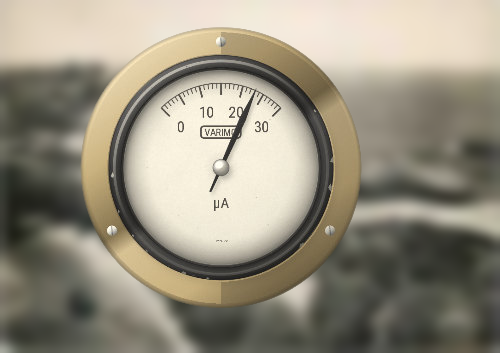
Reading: 23 µA
